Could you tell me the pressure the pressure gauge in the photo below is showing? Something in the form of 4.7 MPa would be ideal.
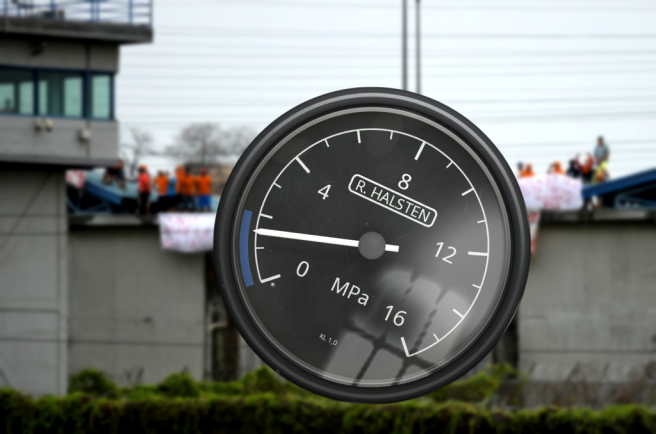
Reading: 1.5 MPa
